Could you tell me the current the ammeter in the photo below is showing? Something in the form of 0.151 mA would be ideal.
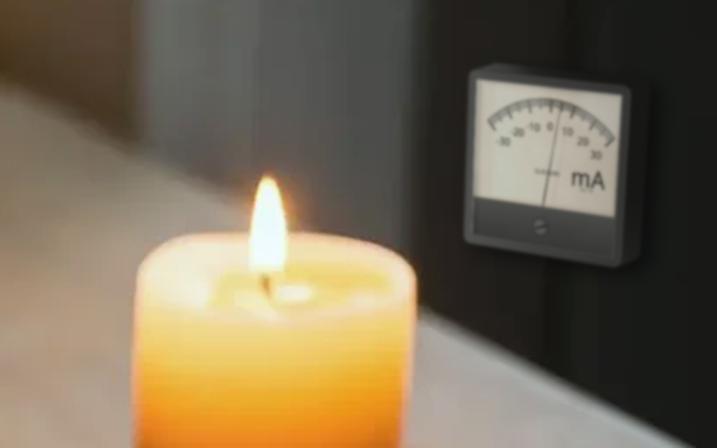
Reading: 5 mA
